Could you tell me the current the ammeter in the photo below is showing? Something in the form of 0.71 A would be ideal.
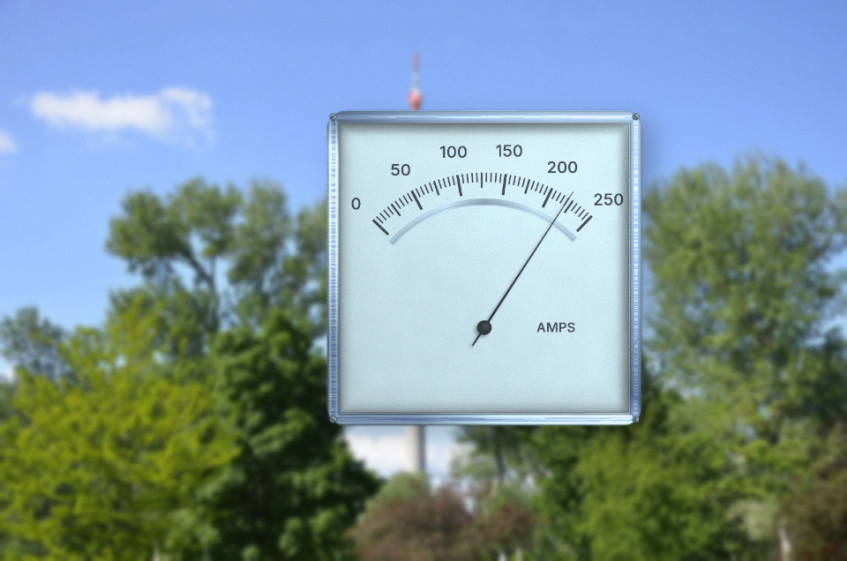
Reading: 220 A
